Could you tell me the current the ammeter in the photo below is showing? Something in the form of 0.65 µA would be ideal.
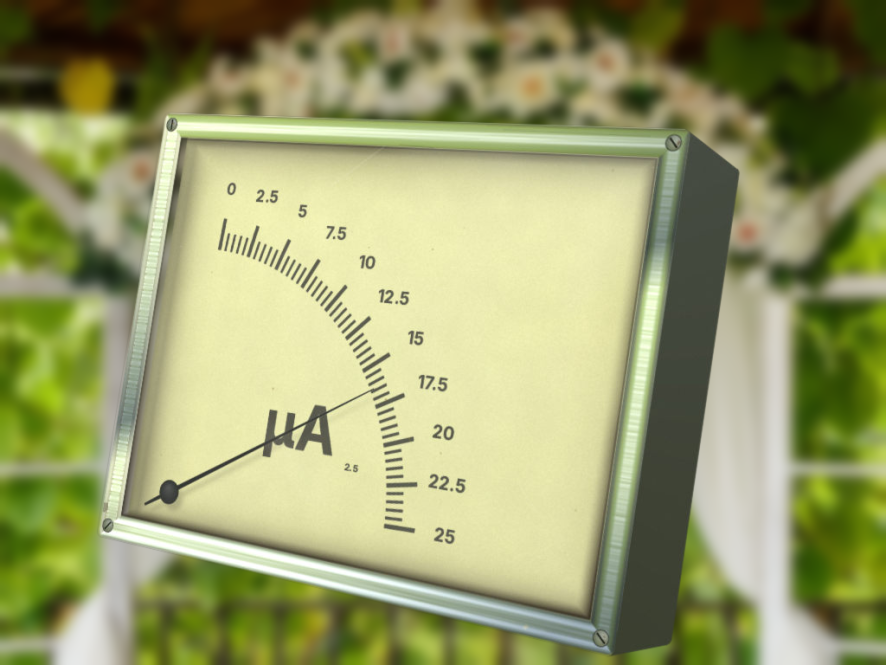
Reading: 16.5 µA
